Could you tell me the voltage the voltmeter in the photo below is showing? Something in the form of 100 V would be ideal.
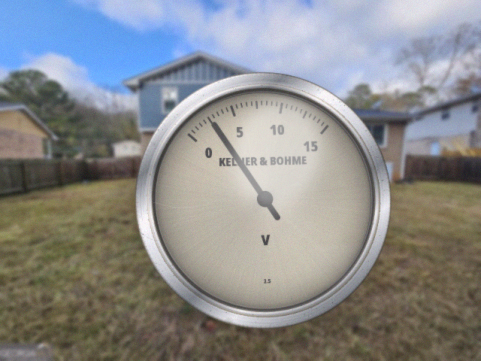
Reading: 2.5 V
